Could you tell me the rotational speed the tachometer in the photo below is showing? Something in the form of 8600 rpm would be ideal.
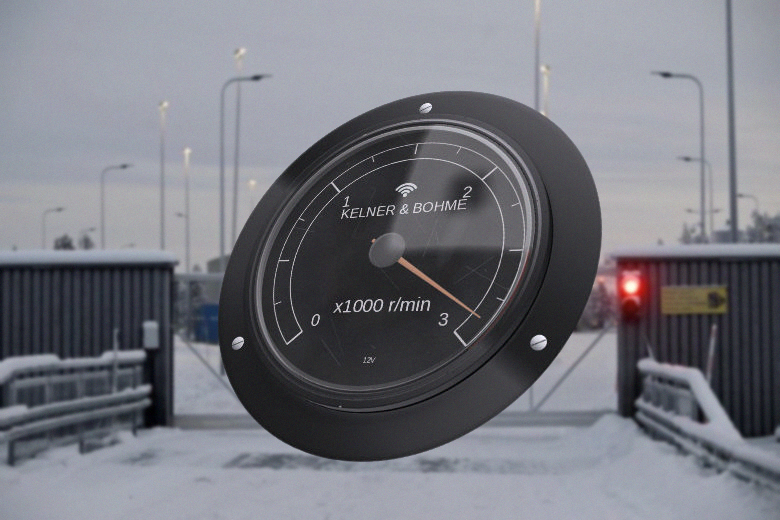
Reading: 2875 rpm
